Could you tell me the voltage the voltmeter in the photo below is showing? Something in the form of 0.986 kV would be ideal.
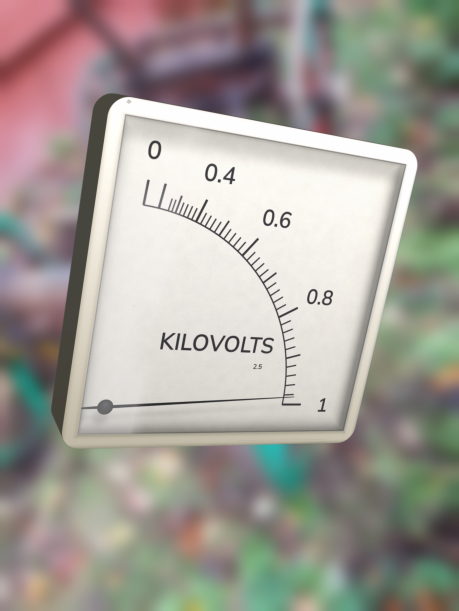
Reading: 0.98 kV
